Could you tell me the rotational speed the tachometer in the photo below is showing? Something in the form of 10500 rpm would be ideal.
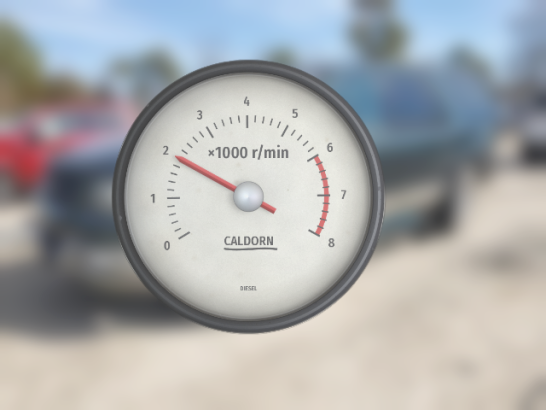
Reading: 2000 rpm
